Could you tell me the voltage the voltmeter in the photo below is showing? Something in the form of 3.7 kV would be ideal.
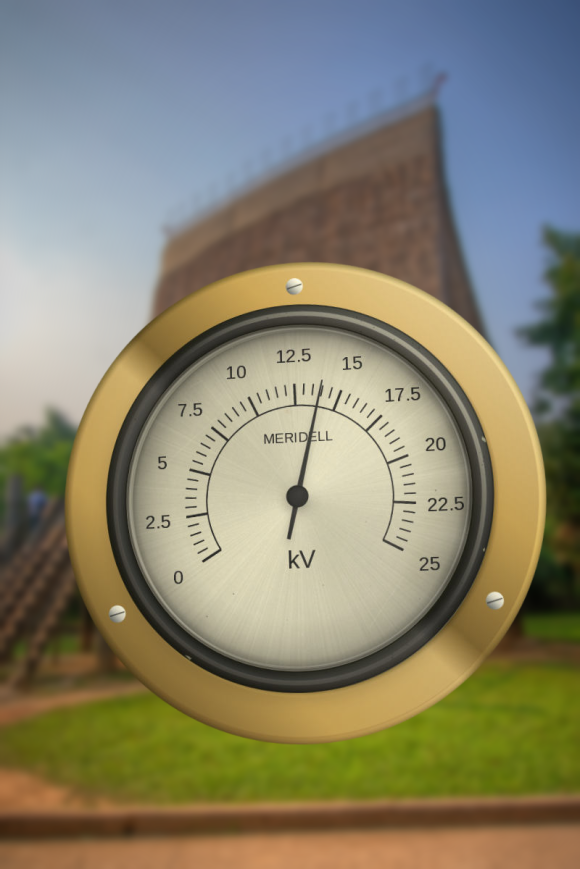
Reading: 14 kV
